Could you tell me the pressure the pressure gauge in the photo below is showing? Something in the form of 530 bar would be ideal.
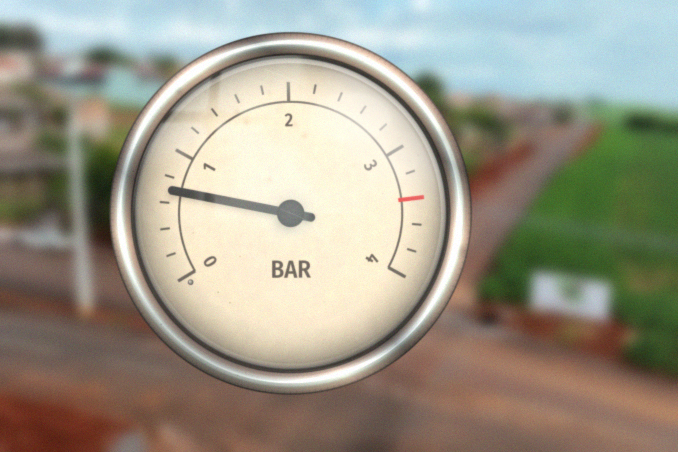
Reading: 0.7 bar
